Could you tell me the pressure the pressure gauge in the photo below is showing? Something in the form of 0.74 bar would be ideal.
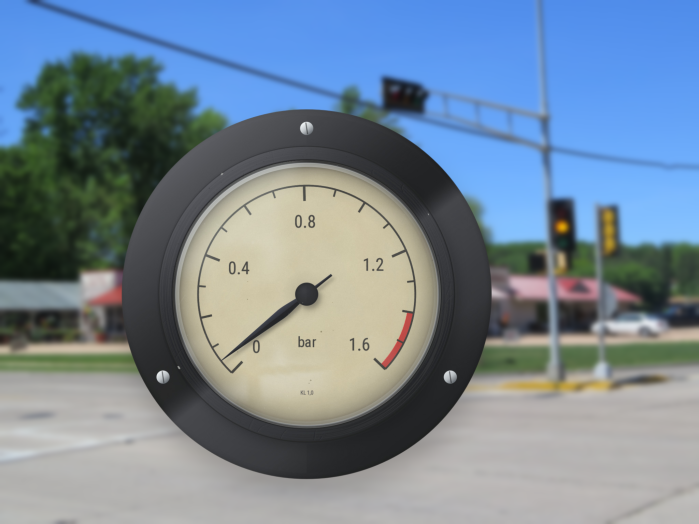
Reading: 0.05 bar
